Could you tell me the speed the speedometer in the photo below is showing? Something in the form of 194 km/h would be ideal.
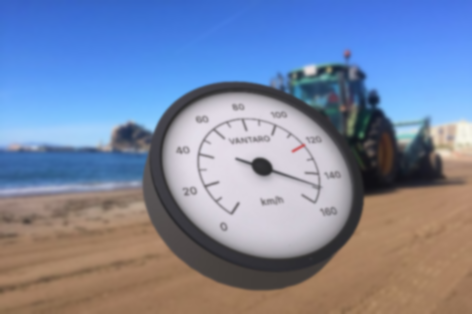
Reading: 150 km/h
